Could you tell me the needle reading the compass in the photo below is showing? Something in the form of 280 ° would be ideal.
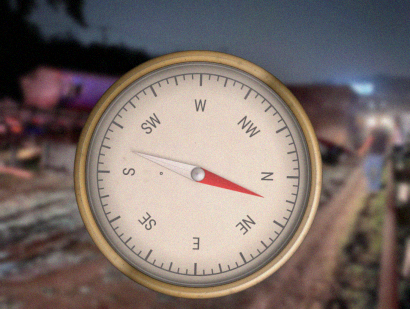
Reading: 17.5 °
